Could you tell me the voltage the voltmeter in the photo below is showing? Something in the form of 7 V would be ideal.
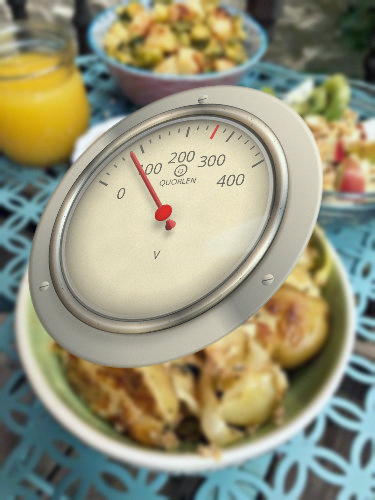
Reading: 80 V
